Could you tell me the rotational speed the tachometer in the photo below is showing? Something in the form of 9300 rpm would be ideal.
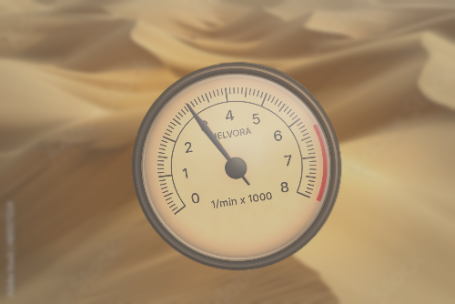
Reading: 3000 rpm
